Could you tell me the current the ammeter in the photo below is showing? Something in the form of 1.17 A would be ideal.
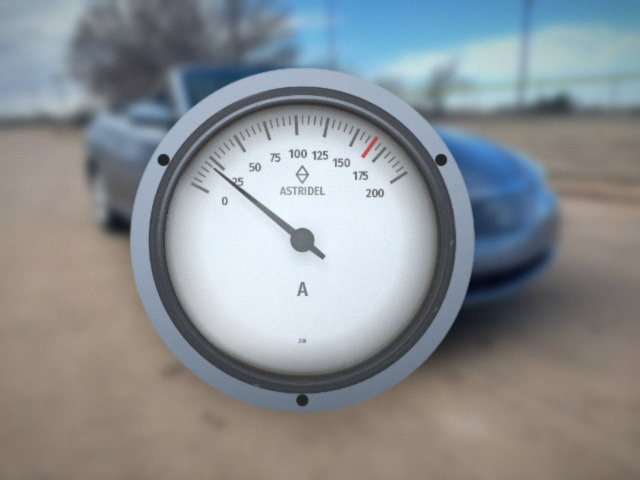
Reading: 20 A
